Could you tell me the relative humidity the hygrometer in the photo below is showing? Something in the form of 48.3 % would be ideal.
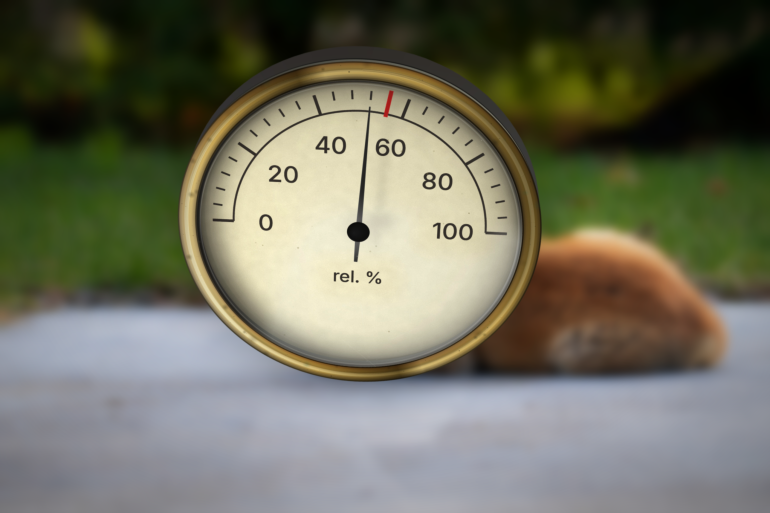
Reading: 52 %
